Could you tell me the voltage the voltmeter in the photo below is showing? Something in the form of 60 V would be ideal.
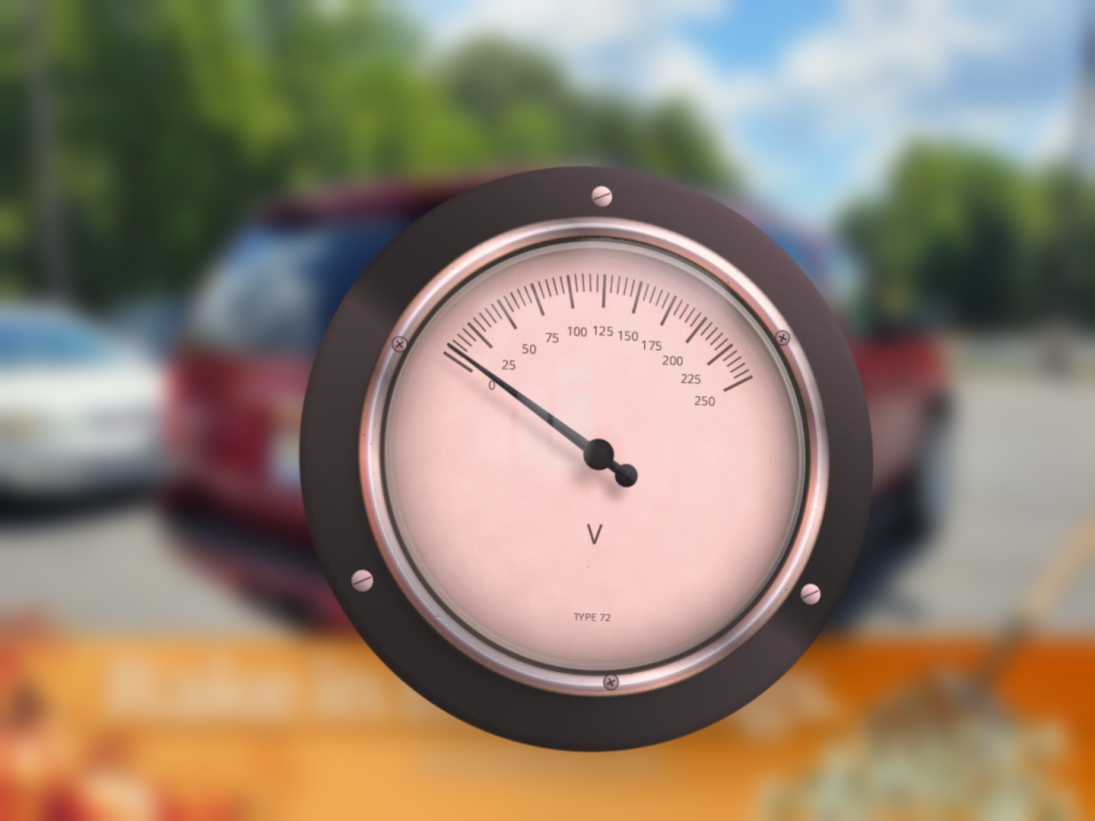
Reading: 5 V
